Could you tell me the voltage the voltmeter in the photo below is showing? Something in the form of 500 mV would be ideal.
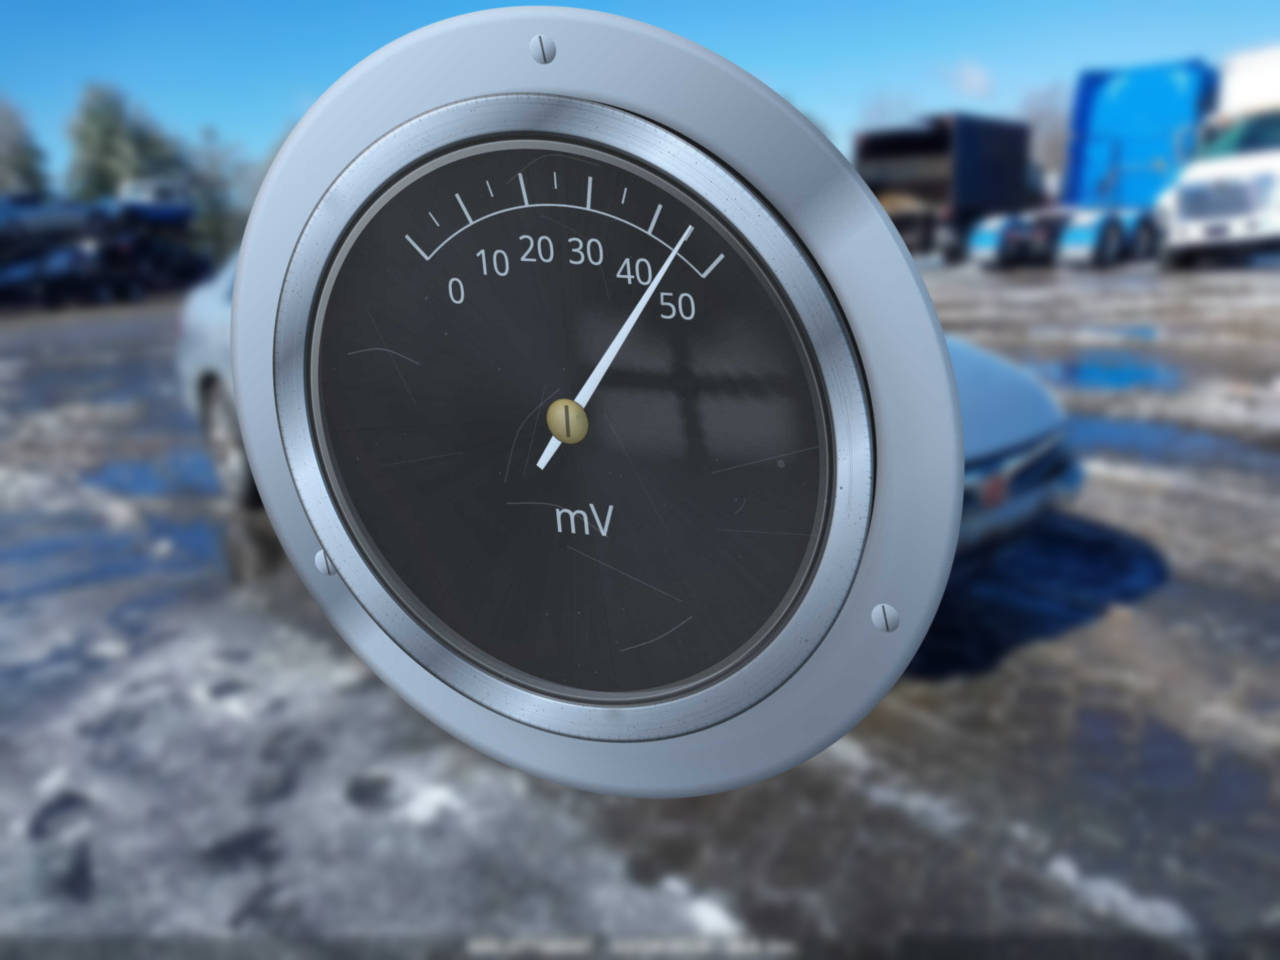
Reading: 45 mV
